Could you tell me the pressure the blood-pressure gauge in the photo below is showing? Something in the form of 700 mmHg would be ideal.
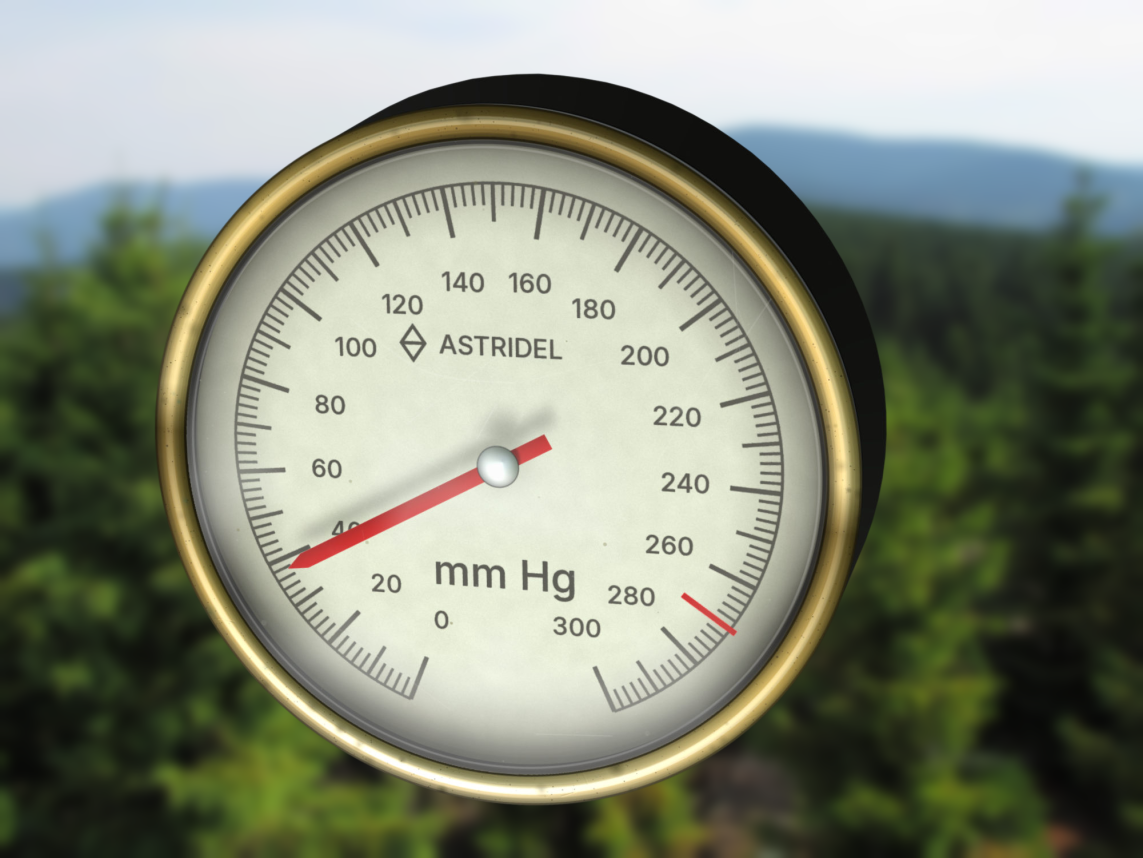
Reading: 38 mmHg
